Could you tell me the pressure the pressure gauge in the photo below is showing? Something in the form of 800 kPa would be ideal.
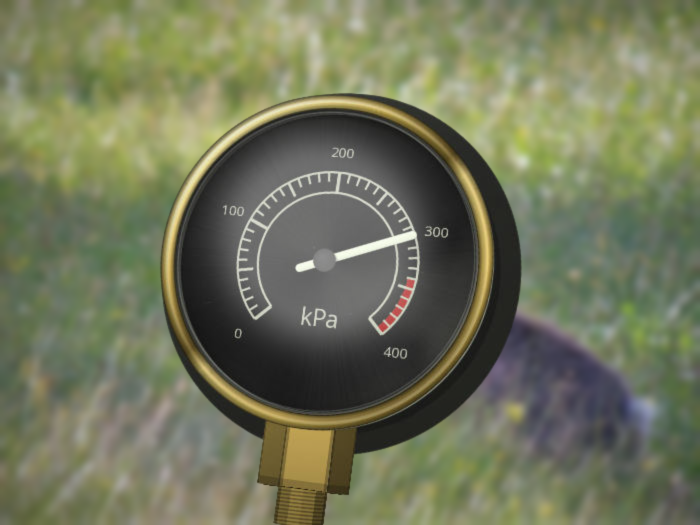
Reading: 300 kPa
